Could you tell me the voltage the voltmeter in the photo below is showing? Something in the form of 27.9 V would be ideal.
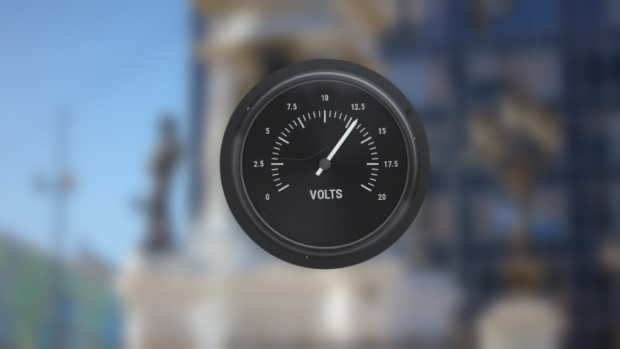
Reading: 13 V
